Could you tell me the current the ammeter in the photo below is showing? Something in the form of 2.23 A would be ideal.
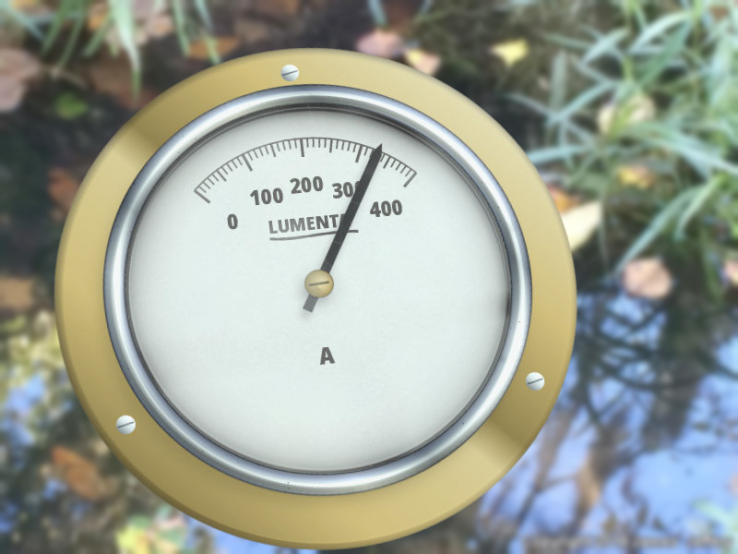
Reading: 330 A
